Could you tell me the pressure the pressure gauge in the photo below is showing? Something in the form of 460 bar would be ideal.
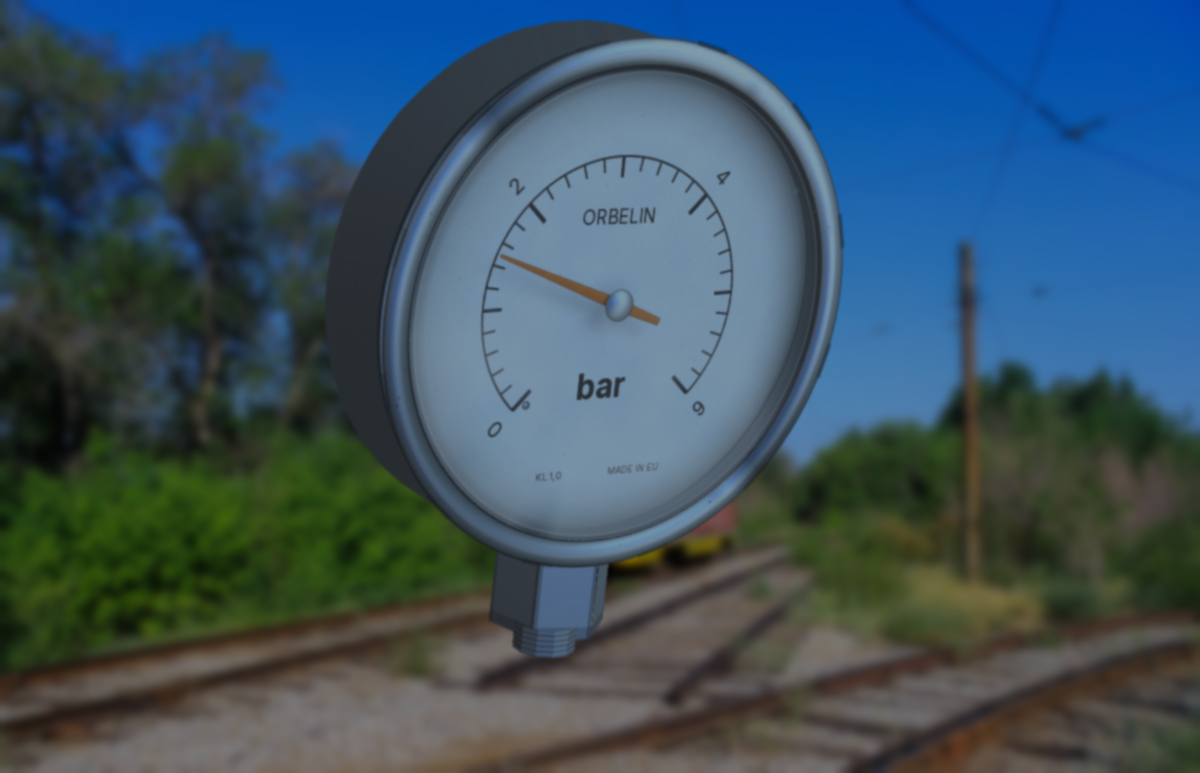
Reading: 1.5 bar
